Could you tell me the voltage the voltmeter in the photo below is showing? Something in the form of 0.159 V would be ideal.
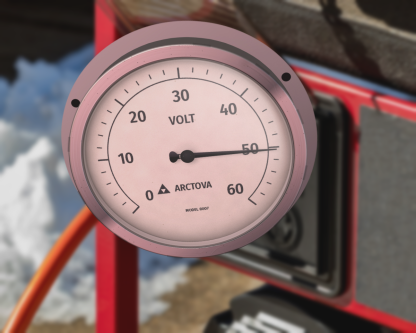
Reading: 50 V
